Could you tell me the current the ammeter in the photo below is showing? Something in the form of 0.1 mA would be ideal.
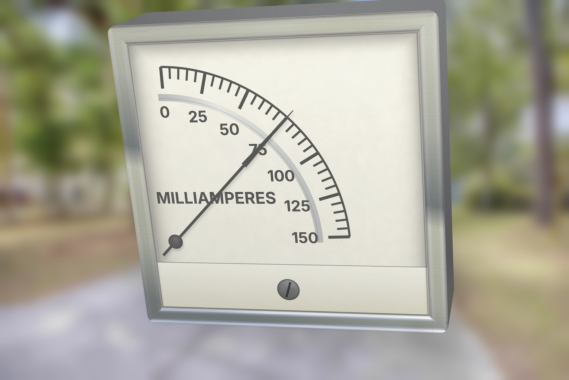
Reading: 75 mA
